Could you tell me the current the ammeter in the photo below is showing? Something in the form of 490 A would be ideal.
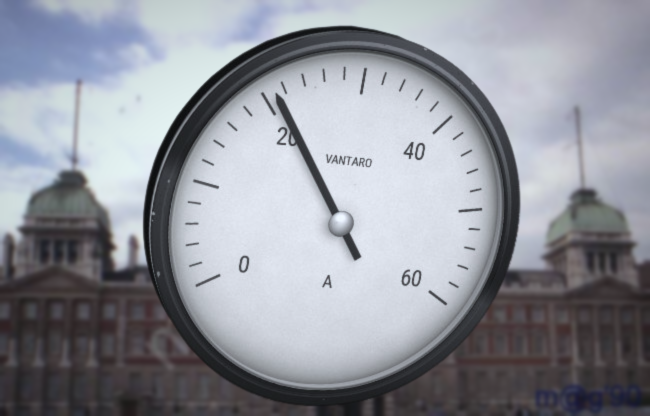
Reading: 21 A
